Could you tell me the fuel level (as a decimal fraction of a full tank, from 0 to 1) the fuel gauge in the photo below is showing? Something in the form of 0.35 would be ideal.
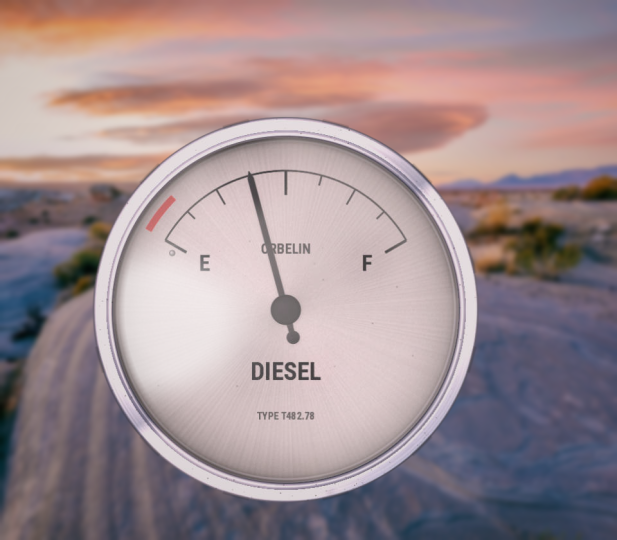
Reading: 0.375
